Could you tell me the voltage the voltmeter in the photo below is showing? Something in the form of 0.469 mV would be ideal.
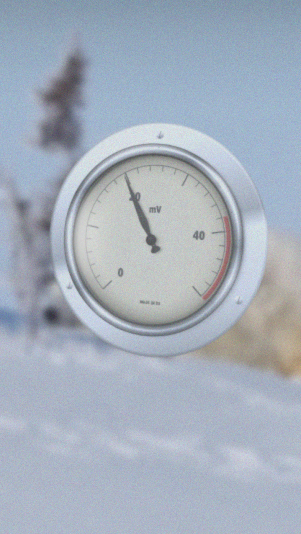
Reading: 20 mV
